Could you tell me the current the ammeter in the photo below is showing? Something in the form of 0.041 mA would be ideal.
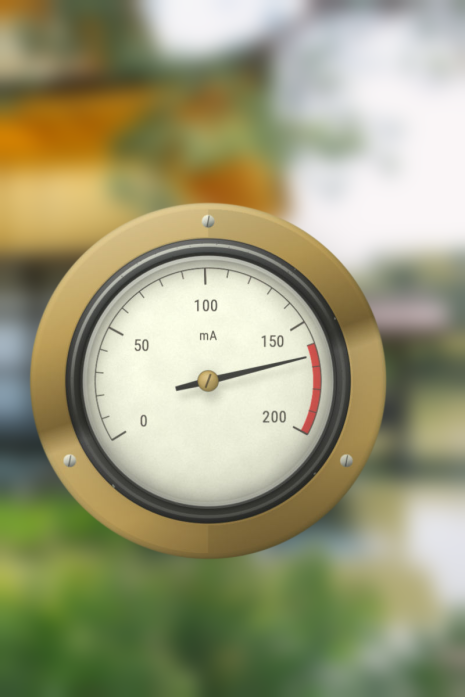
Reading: 165 mA
